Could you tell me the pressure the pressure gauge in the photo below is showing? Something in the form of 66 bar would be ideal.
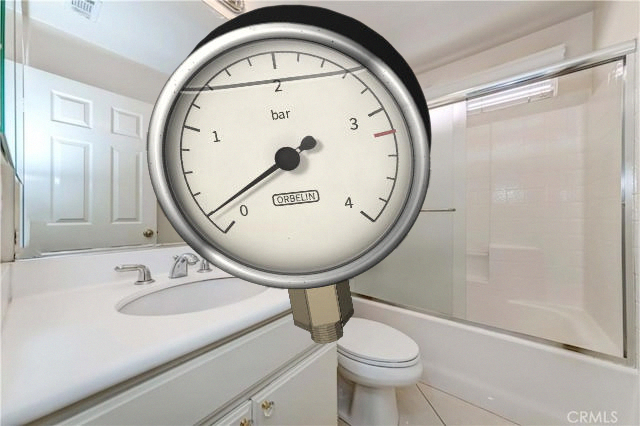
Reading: 0.2 bar
